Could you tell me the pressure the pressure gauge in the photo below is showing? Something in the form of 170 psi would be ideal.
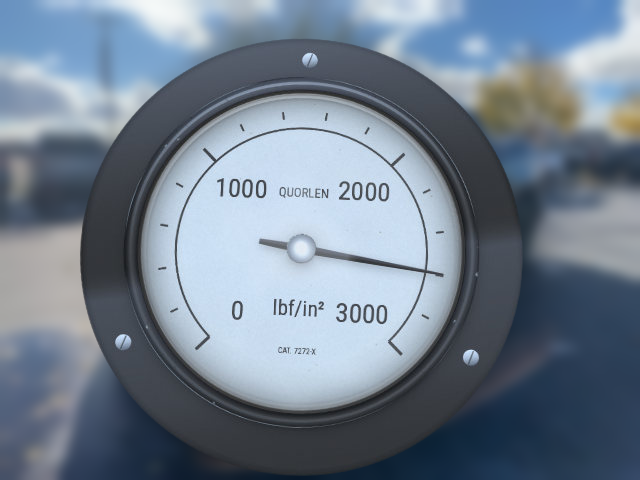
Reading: 2600 psi
